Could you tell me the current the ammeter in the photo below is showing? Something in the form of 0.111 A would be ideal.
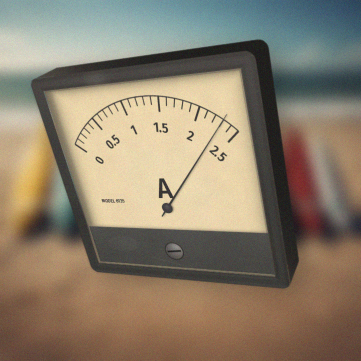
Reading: 2.3 A
